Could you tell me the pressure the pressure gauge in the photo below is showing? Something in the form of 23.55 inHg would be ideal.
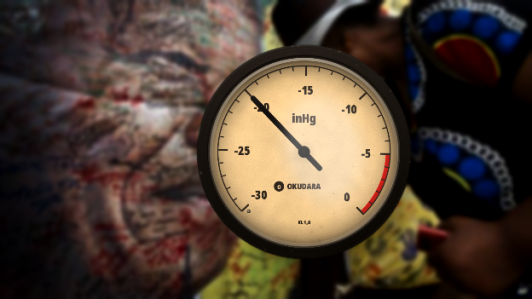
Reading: -20 inHg
